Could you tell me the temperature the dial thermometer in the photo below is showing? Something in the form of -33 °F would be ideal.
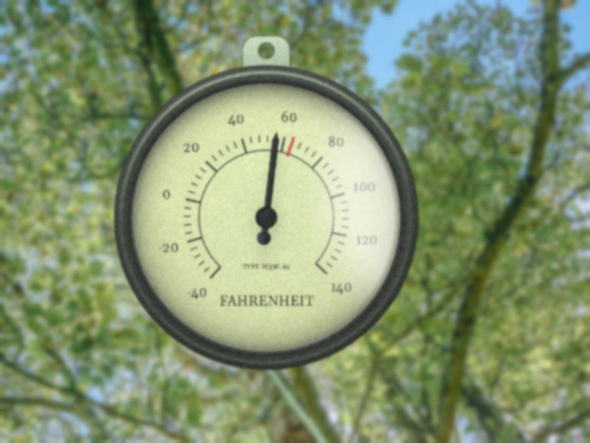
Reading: 56 °F
